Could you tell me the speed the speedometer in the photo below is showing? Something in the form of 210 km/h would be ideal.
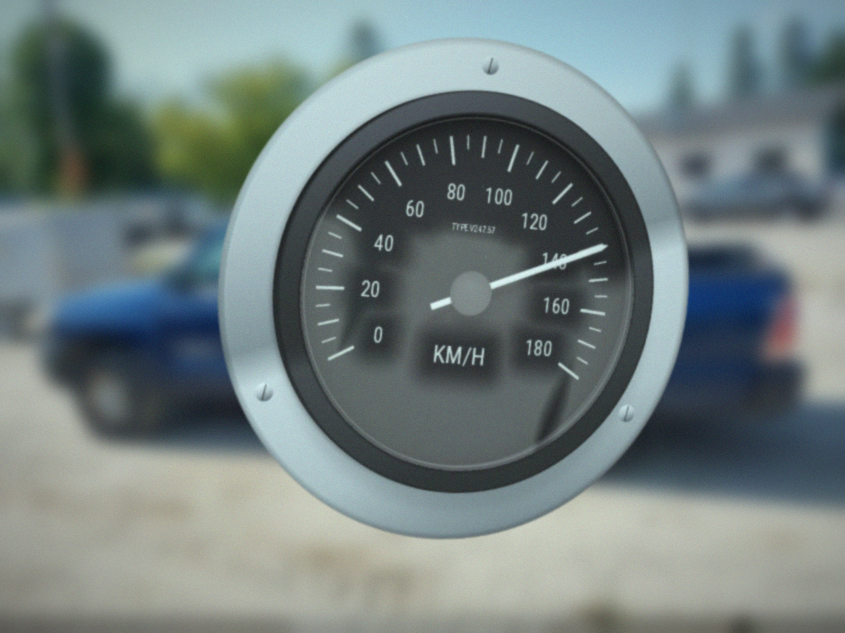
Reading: 140 km/h
